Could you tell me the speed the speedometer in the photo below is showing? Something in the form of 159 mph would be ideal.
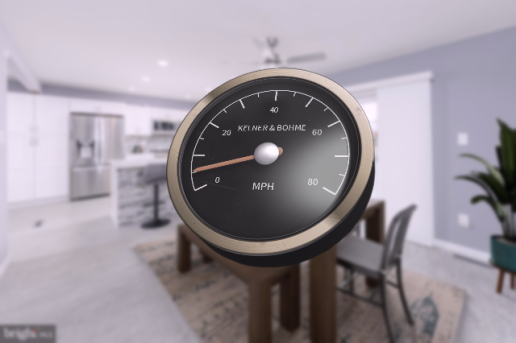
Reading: 5 mph
